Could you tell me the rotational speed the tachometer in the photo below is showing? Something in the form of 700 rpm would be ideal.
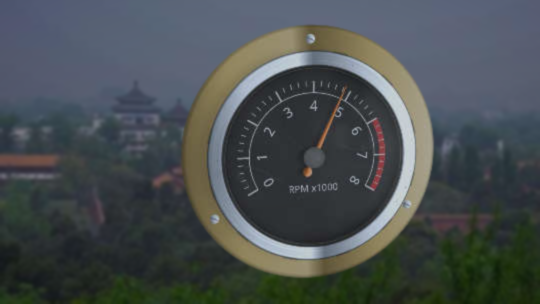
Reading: 4800 rpm
